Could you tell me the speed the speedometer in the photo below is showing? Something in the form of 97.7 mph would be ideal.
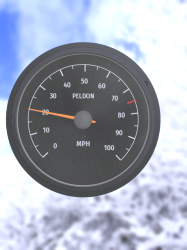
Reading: 20 mph
